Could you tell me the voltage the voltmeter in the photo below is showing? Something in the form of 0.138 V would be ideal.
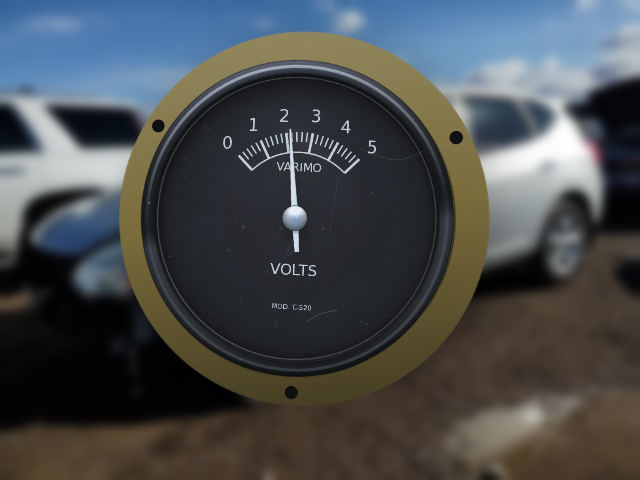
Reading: 2.2 V
